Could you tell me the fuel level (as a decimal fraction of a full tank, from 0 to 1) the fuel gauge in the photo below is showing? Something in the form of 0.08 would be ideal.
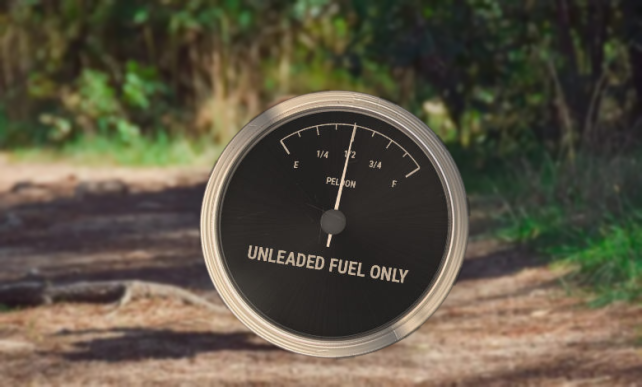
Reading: 0.5
